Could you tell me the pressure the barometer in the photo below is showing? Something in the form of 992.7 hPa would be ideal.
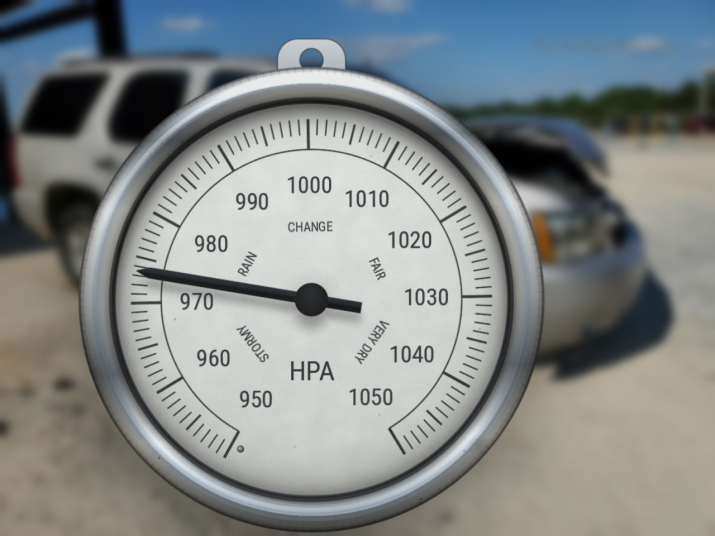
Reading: 973.5 hPa
